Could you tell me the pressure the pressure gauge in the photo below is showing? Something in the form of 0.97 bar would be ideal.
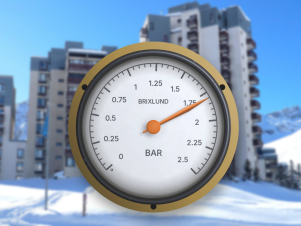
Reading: 1.8 bar
